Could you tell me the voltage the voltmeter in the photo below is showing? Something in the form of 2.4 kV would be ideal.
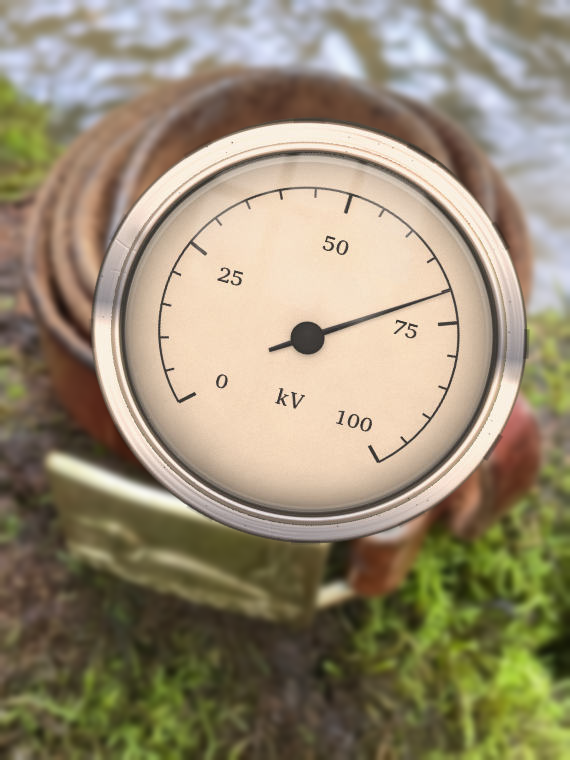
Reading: 70 kV
